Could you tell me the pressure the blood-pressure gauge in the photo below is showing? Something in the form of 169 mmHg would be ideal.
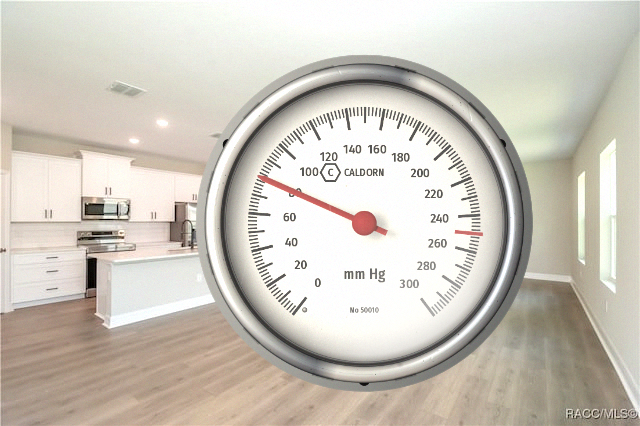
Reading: 80 mmHg
